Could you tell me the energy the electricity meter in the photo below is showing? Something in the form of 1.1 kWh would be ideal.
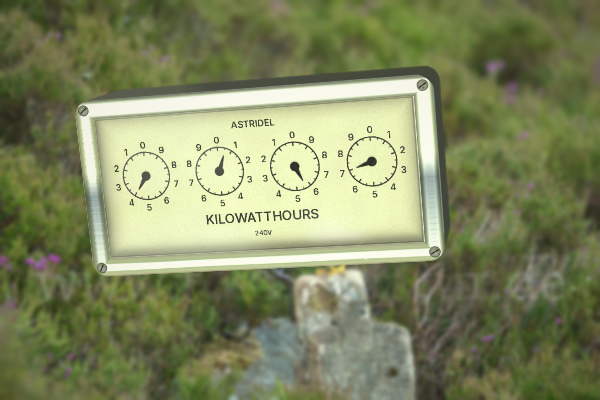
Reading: 4057 kWh
